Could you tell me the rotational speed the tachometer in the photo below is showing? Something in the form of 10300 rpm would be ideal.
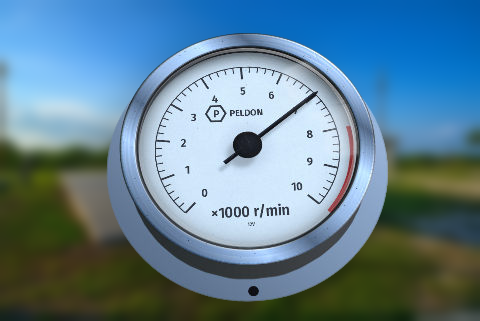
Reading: 7000 rpm
